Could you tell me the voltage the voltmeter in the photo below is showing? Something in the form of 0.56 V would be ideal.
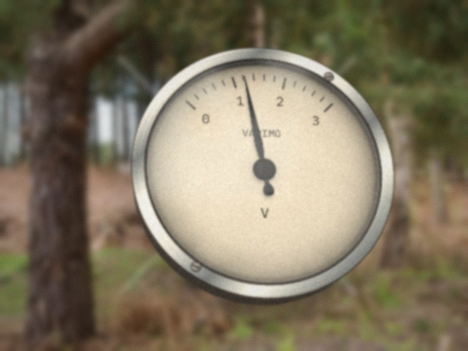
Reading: 1.2 V
